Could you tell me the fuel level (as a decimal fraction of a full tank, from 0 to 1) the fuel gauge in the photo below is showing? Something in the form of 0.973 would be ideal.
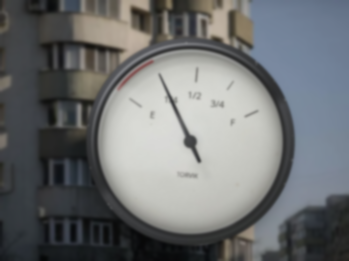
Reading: 0.25
